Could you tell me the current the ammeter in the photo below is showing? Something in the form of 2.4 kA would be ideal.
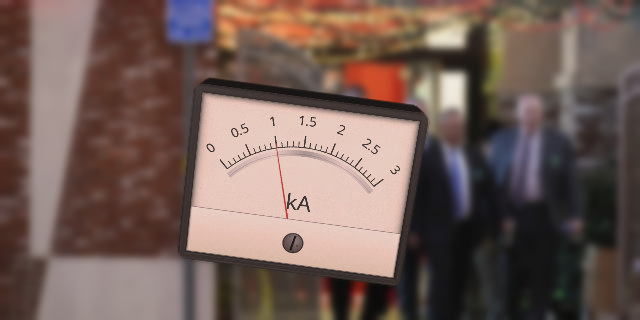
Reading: 1 kA
